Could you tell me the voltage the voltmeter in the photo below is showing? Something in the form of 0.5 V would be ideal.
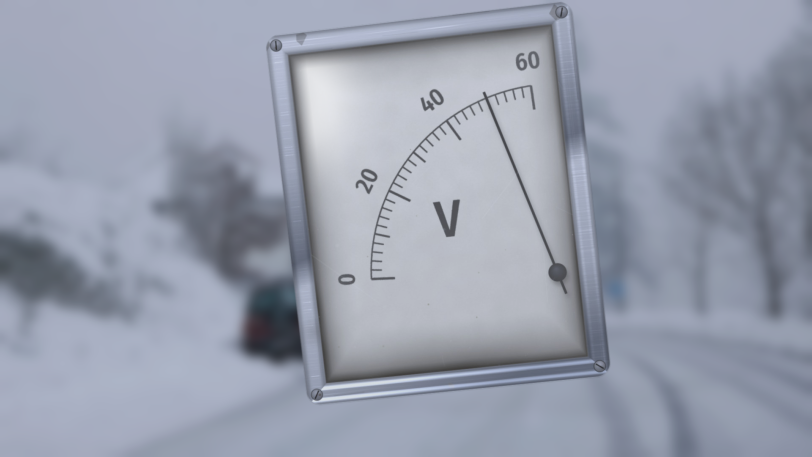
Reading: 50 V
